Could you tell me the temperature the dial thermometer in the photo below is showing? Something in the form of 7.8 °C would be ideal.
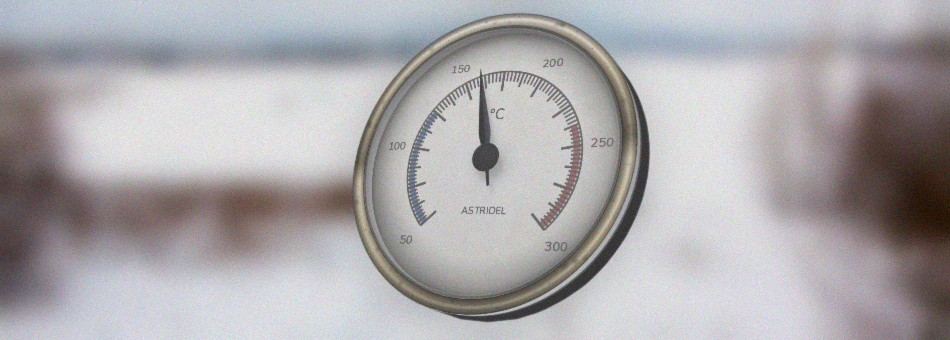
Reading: 162.5 °C
